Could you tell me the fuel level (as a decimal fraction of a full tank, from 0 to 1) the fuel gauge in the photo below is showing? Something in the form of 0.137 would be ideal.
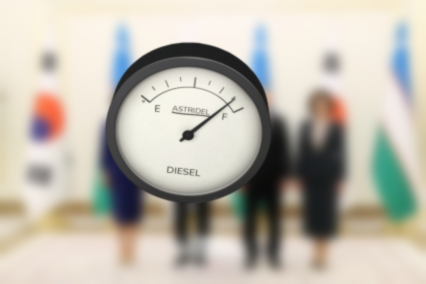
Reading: 0.875
